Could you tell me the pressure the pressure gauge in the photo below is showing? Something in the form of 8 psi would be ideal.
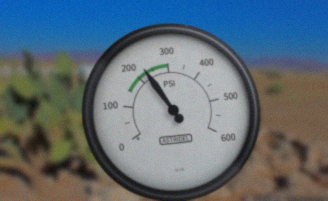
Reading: 225 psi
